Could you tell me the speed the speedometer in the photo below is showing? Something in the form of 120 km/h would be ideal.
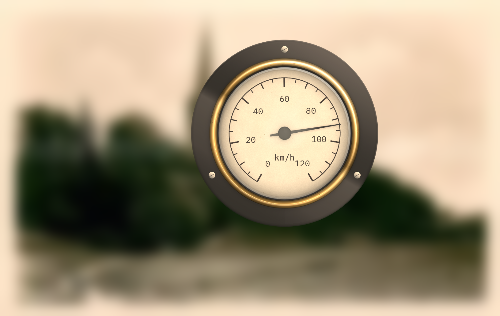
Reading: 92.5 km/h
